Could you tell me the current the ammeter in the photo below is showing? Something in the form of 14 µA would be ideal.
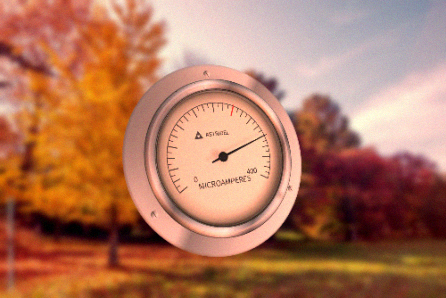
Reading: 320 µA
